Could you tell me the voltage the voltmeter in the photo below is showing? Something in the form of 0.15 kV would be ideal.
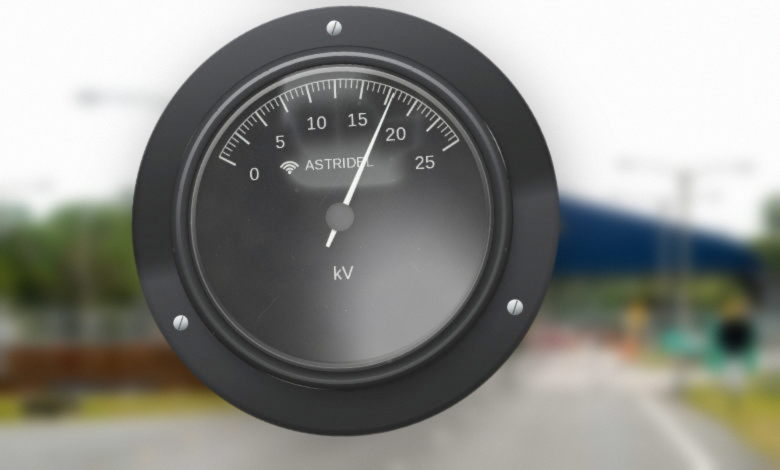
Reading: 18 kV
